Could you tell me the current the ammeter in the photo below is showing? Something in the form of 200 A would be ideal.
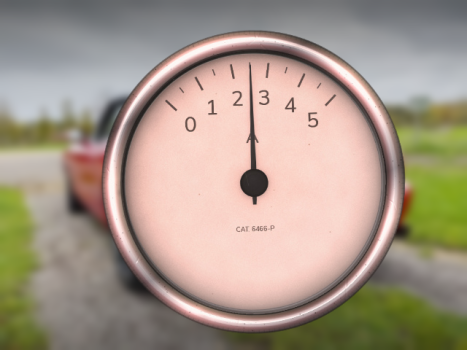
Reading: 2.5 A
